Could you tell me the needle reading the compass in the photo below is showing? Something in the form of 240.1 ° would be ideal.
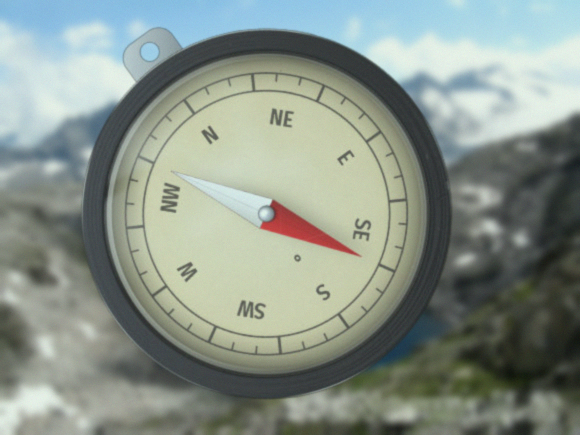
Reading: 150 °
